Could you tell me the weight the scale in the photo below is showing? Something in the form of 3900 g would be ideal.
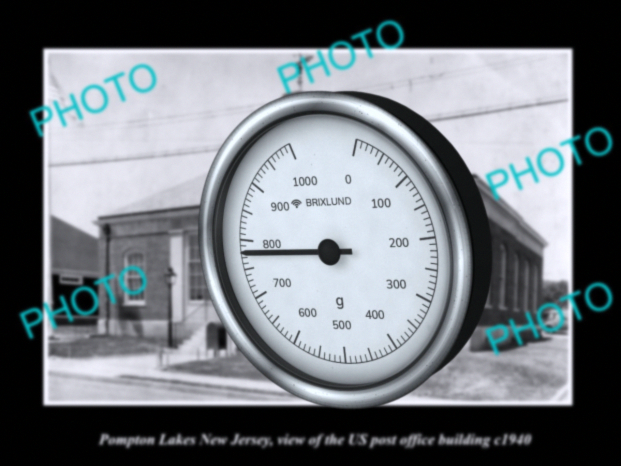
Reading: 780 g
